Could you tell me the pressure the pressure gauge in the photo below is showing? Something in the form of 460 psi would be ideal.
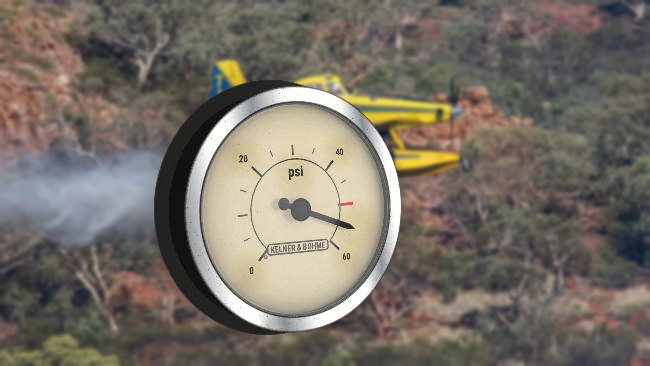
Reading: 55 psi
